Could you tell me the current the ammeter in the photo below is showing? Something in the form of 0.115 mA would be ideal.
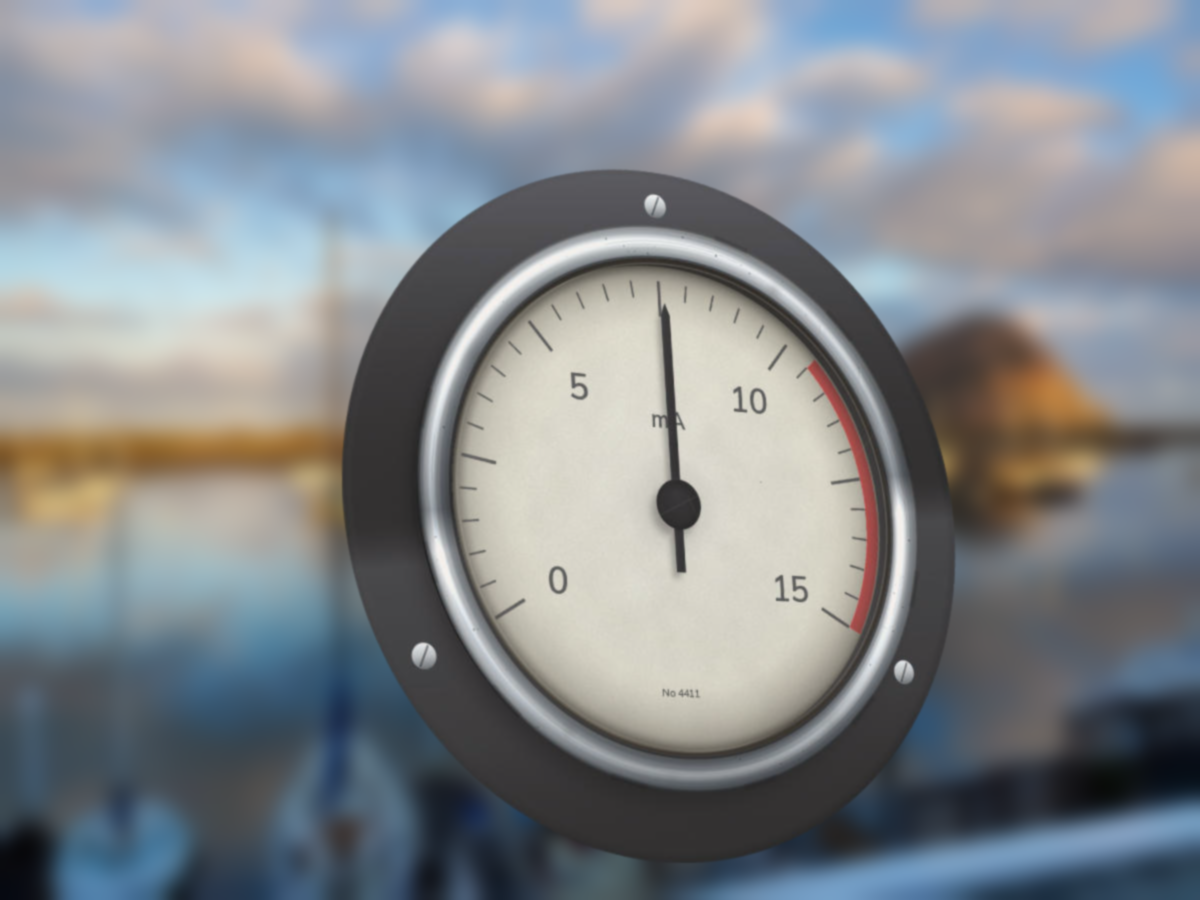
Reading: 7.5 mA
